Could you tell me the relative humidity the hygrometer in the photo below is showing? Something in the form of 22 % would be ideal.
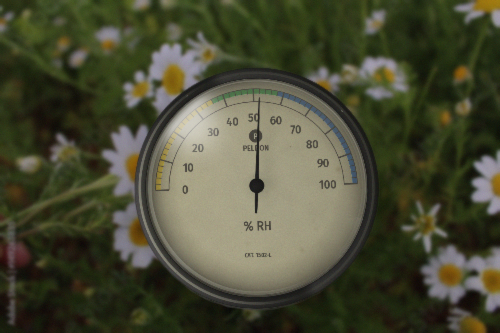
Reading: 52 %
